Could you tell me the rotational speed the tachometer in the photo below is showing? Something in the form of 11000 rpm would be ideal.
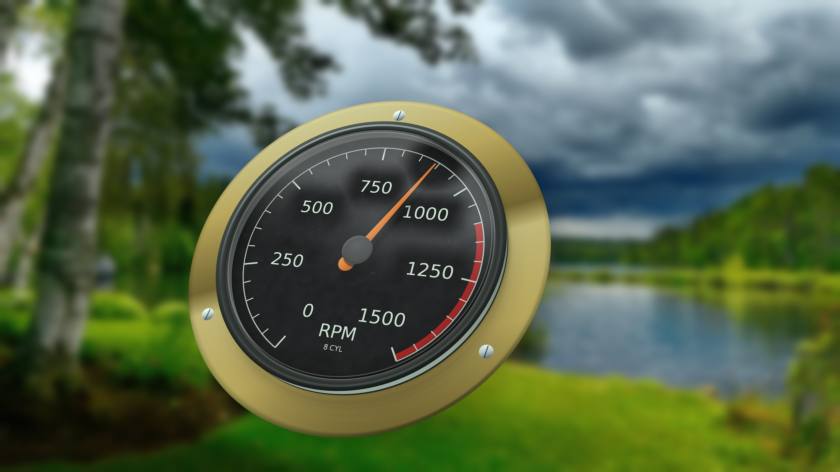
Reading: 900 rpm
